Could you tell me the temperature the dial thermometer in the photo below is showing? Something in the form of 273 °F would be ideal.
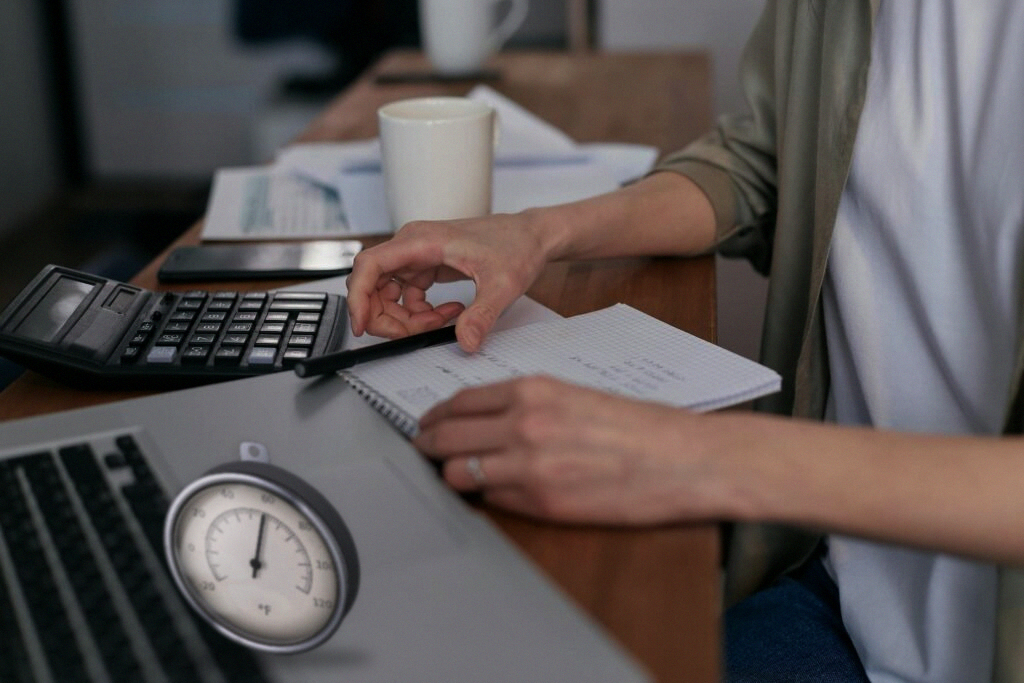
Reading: 60 °F
